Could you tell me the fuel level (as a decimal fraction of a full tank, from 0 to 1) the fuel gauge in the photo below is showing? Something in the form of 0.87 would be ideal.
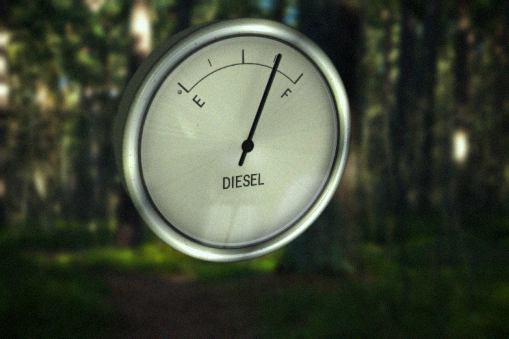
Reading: 0.75
